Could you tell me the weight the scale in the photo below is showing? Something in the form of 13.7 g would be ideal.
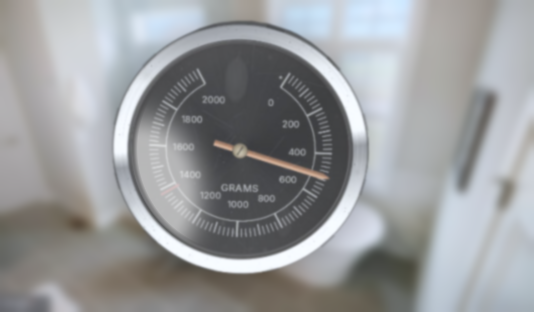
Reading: 500 g
